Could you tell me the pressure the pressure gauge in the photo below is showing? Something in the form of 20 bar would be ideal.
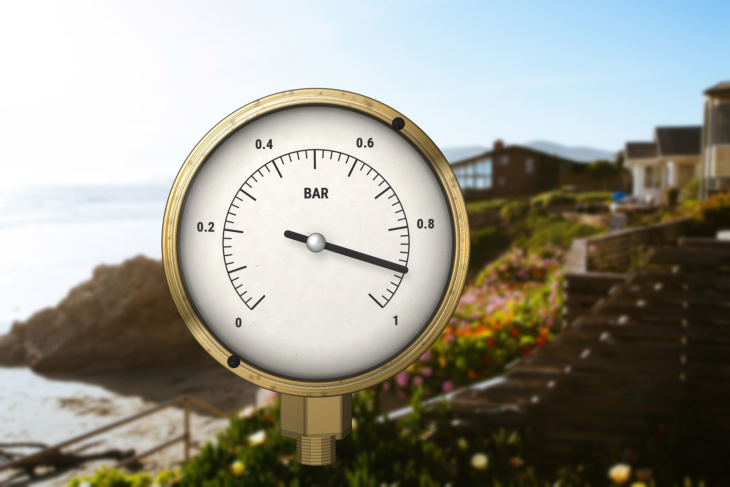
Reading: 0.9 bar
